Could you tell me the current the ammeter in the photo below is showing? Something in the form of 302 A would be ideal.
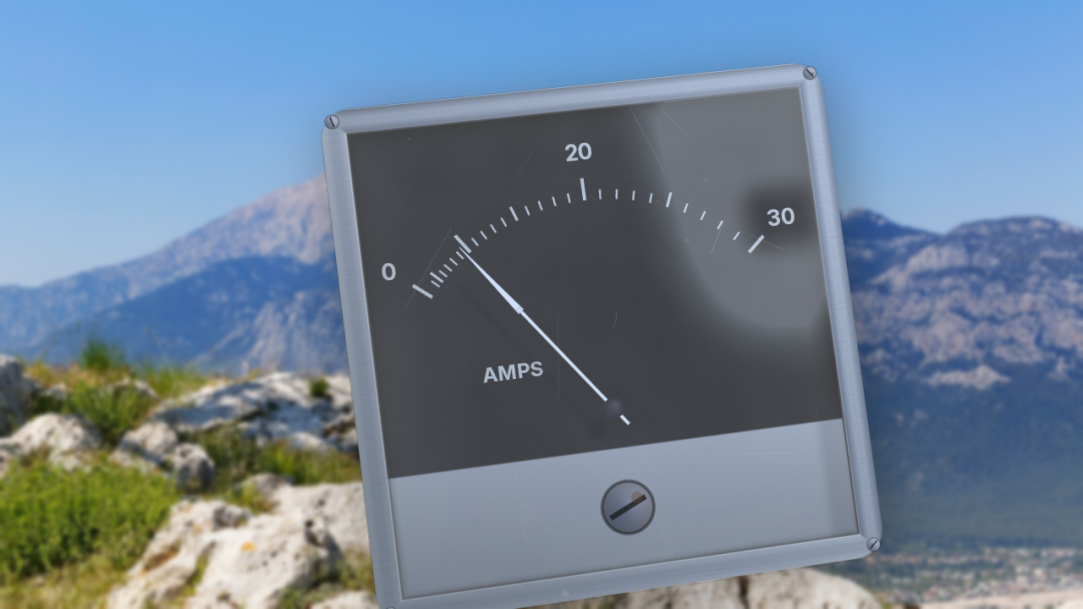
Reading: 9.5 A
